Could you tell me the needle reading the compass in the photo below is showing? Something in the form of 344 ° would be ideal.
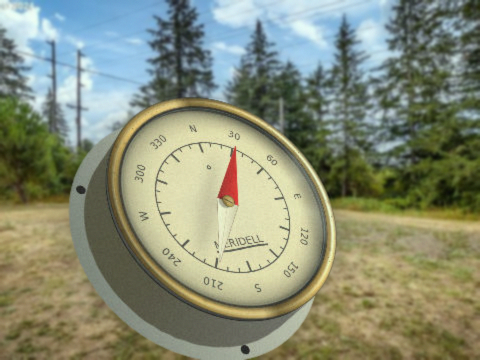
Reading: 30 °
